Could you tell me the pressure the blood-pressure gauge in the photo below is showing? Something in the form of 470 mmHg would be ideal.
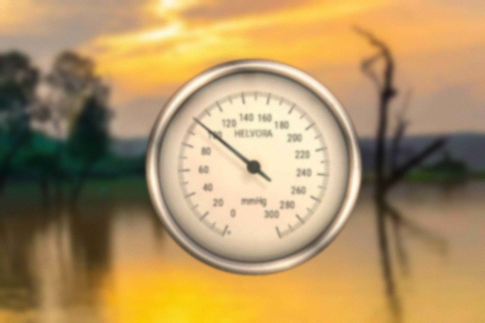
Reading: 100 mmHg
